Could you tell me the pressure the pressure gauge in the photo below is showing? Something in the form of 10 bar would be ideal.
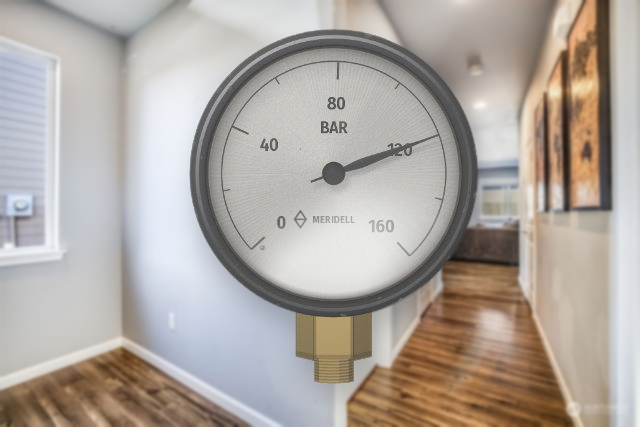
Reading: 120 bar
